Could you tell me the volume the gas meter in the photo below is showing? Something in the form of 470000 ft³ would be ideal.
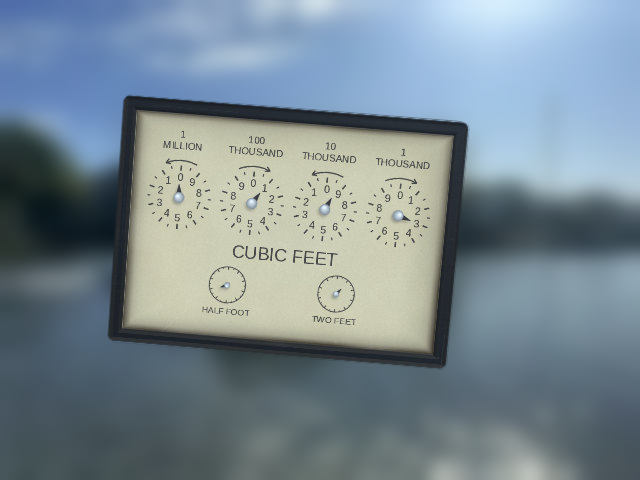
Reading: 9300 ft³
